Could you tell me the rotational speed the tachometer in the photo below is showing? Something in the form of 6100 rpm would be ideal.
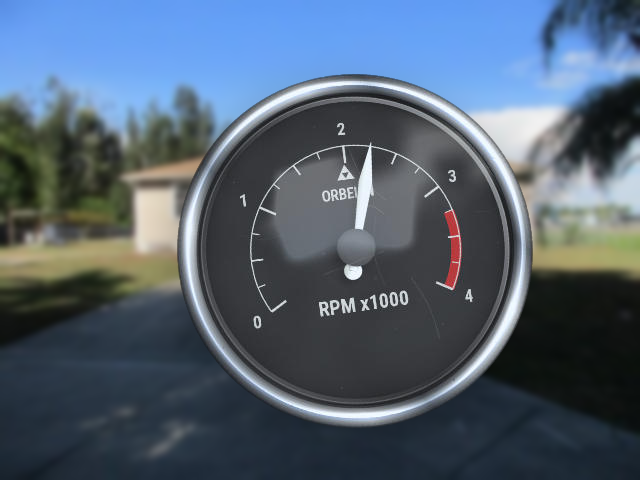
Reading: 2250 rpm
